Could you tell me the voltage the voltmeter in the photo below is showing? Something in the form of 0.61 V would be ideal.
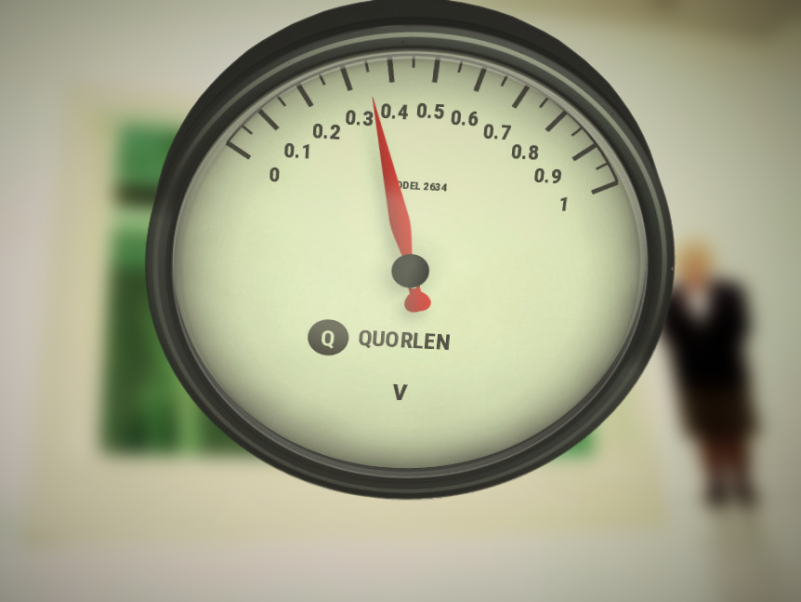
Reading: 0.35 V
